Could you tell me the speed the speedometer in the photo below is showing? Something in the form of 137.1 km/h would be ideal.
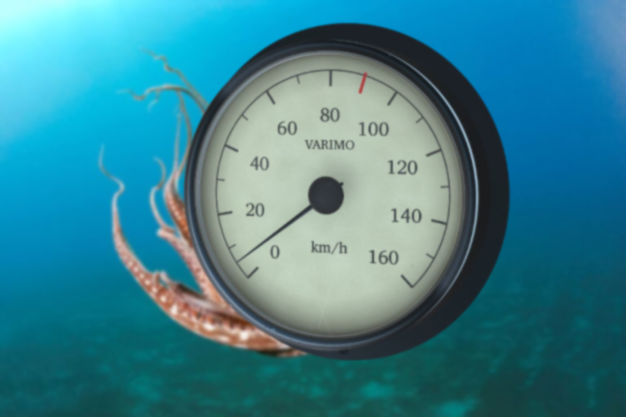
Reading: 5 km/h
